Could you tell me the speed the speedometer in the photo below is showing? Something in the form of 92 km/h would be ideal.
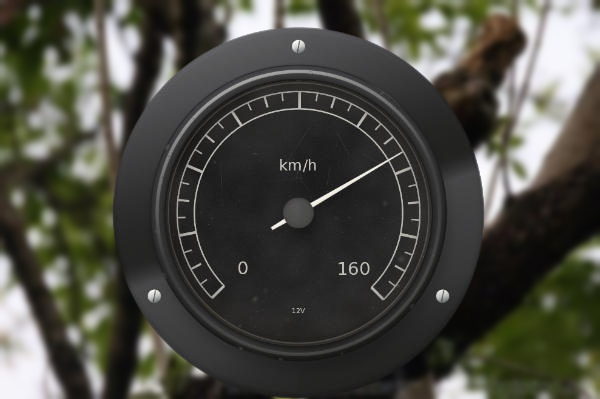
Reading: 115 km/h
